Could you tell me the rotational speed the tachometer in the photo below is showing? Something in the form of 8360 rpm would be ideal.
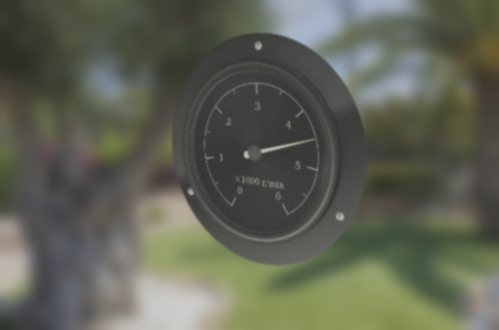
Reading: 4500 rpm
